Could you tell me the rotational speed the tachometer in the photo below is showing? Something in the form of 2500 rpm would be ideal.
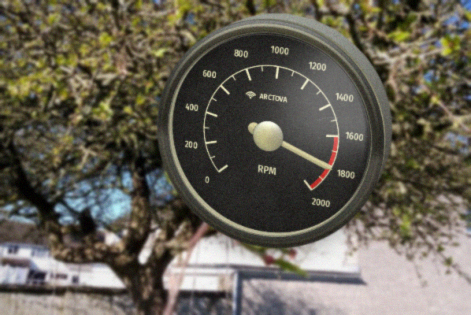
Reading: 1800 rpm
